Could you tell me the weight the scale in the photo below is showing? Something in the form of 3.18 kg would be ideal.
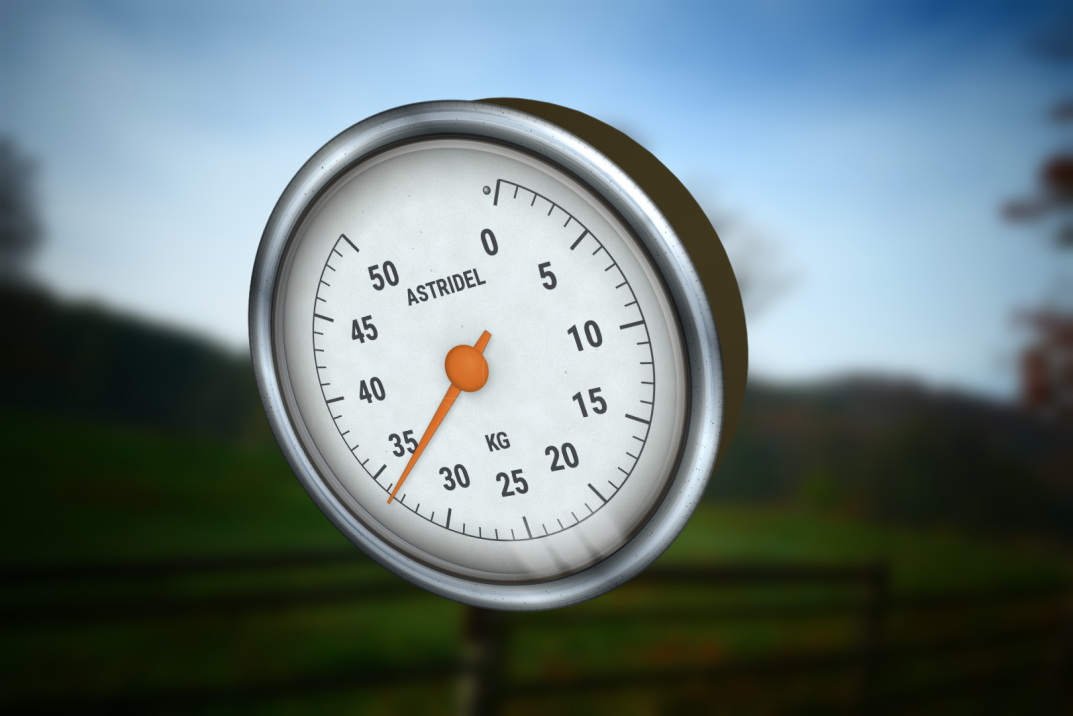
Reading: 33.5 kg
